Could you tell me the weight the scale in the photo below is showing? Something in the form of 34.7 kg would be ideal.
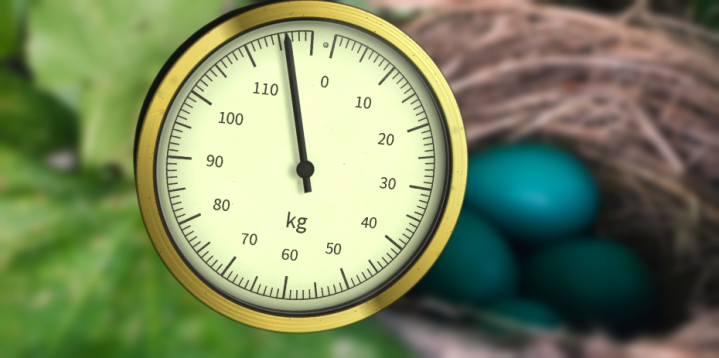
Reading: 116 kg
